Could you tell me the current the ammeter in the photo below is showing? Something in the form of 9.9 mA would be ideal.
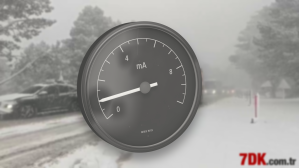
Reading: 1 mA
